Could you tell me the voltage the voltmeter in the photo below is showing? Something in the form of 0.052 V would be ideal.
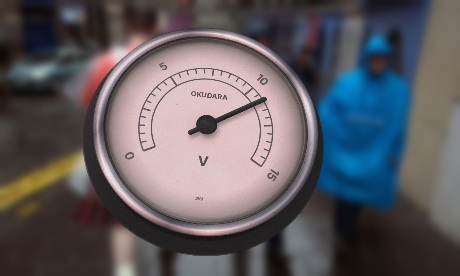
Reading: 11 V
